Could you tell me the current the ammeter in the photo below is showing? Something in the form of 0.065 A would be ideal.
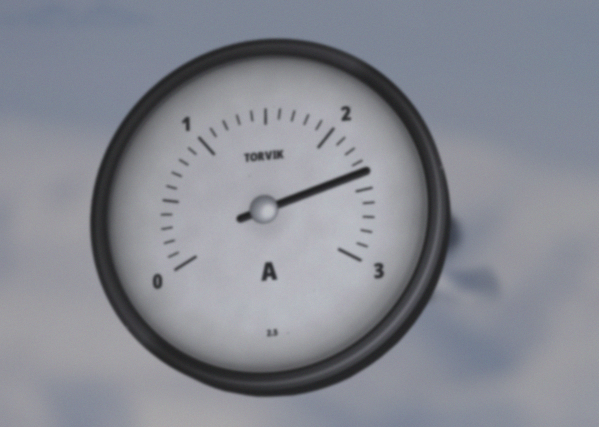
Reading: 2.4 A
